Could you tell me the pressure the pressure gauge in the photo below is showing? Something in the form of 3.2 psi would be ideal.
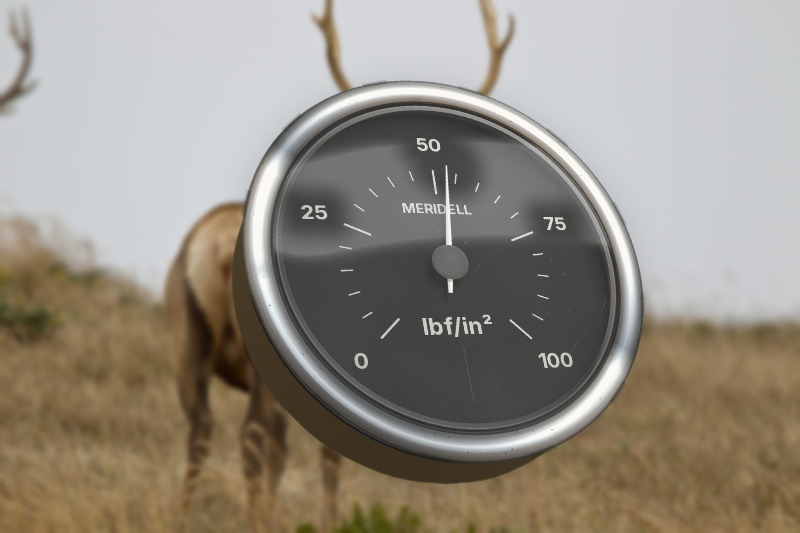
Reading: 52.5 psi
